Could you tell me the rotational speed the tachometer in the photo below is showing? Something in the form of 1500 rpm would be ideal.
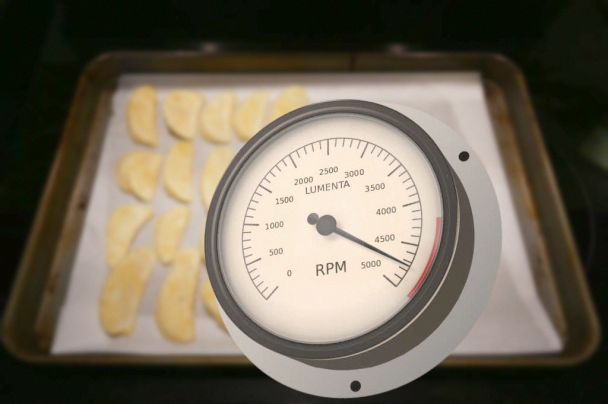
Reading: 4750 rpm
